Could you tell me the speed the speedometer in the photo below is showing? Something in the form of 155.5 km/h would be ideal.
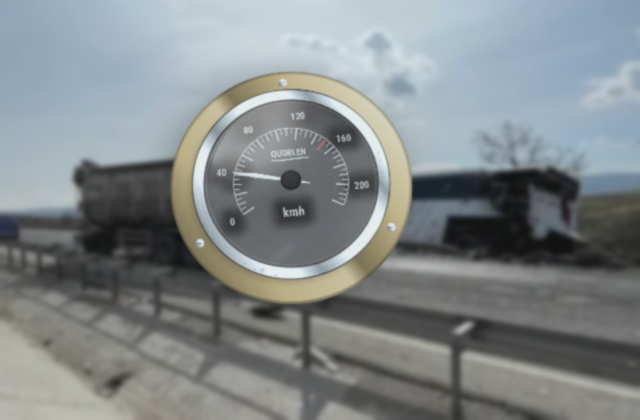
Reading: 40 km/h
